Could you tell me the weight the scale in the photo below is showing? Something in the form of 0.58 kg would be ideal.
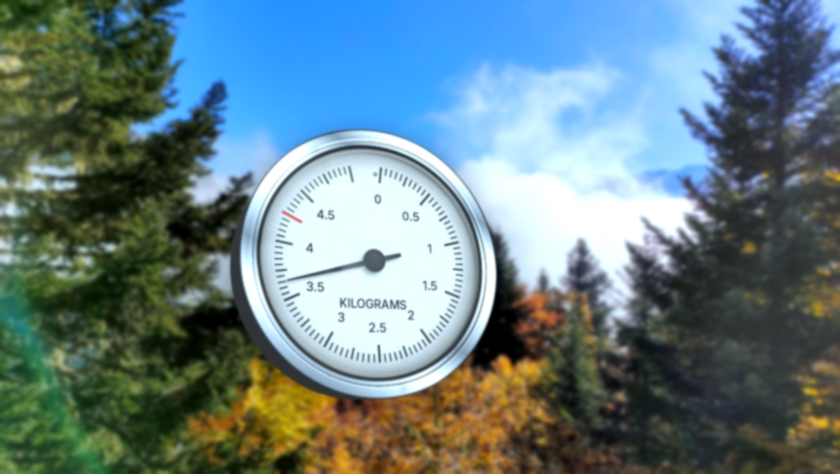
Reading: 3.65 kg
